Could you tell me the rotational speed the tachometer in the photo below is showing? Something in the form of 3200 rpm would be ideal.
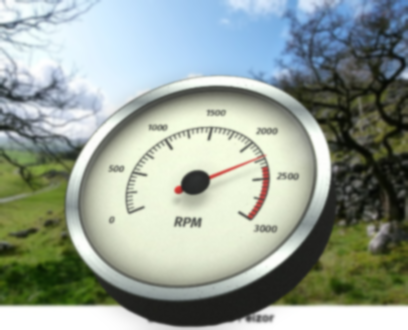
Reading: 2250 rpm
